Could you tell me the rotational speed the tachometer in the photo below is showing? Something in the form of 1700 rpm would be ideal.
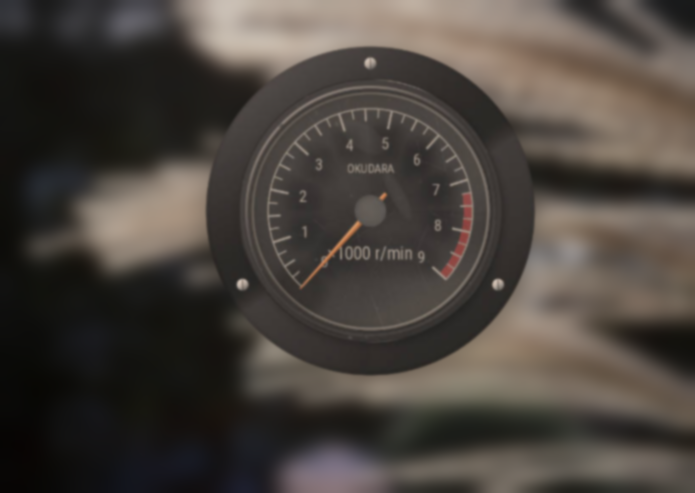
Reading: 0 rpm
